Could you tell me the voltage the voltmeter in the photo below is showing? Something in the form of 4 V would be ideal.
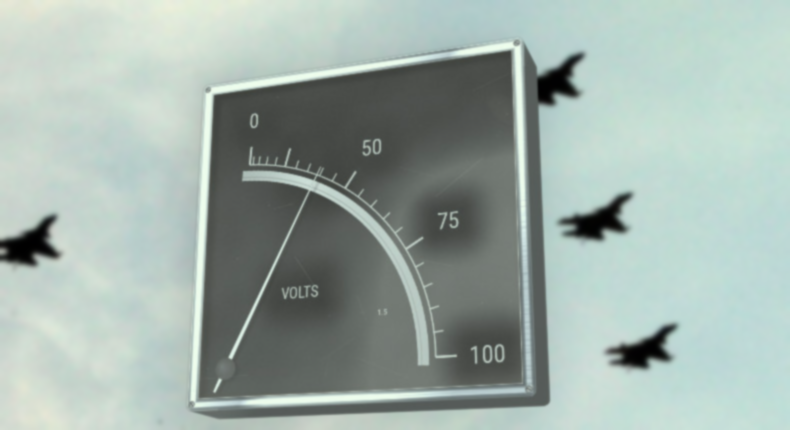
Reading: 40 V
